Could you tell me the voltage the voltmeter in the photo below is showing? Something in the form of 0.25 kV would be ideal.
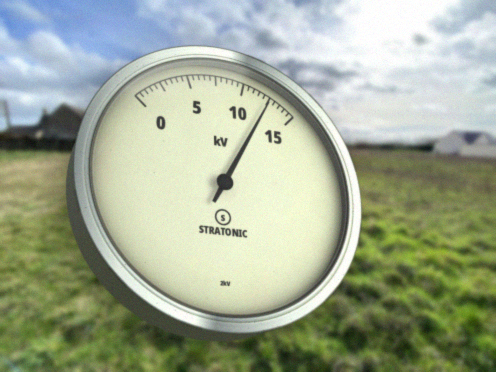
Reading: 12.5 kV
